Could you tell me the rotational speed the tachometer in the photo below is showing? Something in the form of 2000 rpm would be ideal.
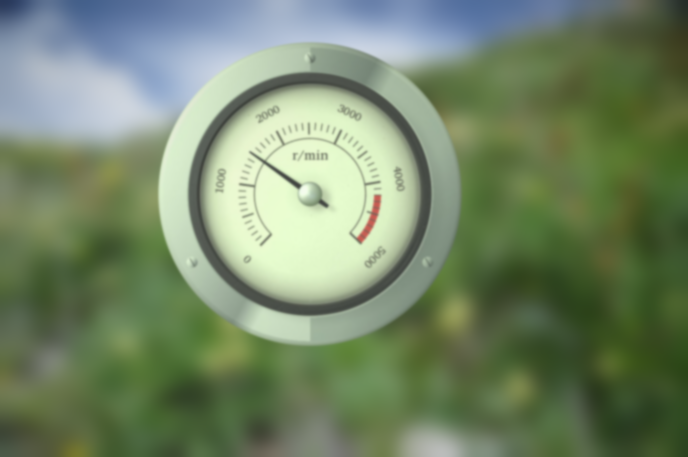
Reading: 1500 rpm
